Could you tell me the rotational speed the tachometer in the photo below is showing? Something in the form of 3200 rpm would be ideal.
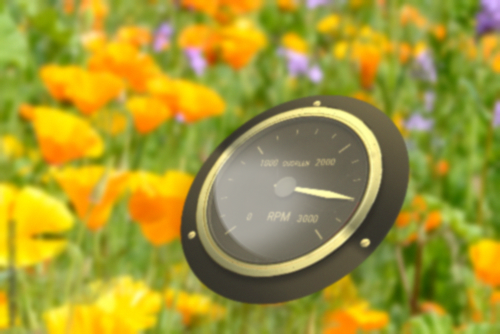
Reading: 2600 rpm
